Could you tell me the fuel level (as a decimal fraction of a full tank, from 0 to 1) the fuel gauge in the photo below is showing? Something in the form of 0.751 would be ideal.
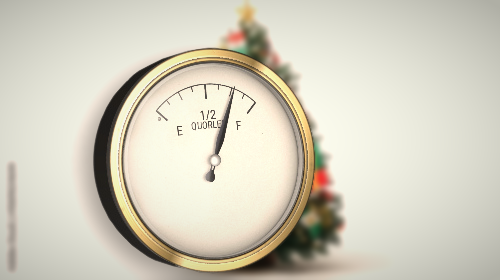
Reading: 0.75
